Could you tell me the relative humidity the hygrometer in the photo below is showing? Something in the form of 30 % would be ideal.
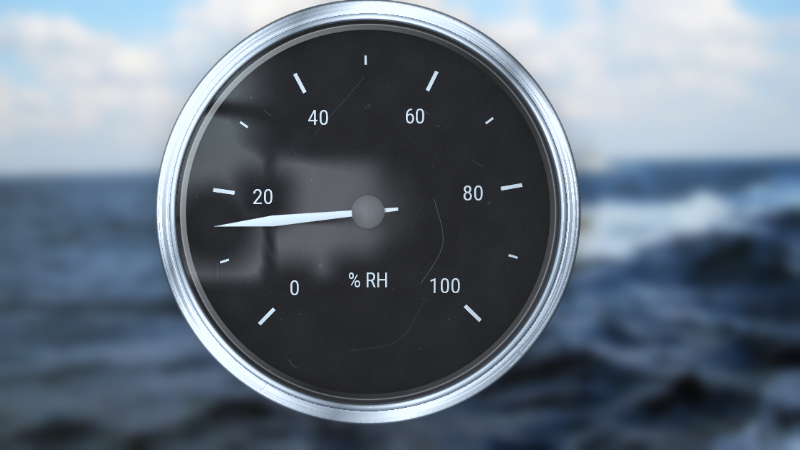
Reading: 15 %
